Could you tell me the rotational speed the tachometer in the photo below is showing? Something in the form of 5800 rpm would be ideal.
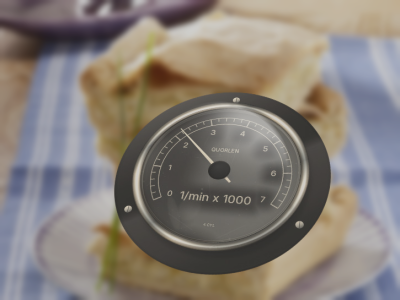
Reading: 2200 rpm
